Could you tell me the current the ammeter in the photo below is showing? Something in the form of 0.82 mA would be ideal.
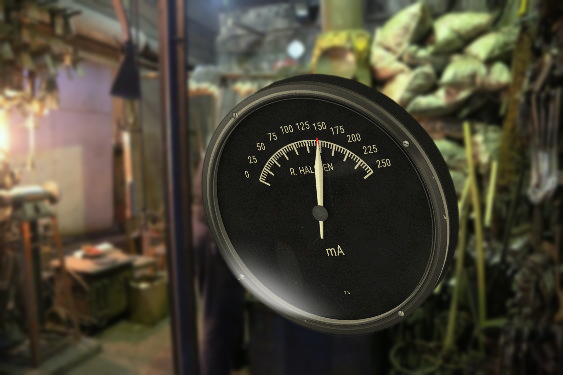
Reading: 150 mA
